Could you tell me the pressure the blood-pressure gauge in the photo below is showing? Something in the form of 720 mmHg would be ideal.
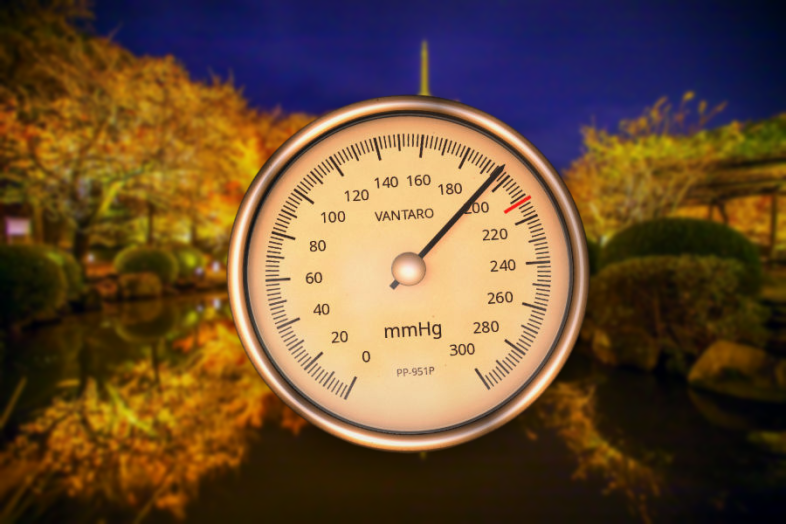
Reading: 196 mmHg
